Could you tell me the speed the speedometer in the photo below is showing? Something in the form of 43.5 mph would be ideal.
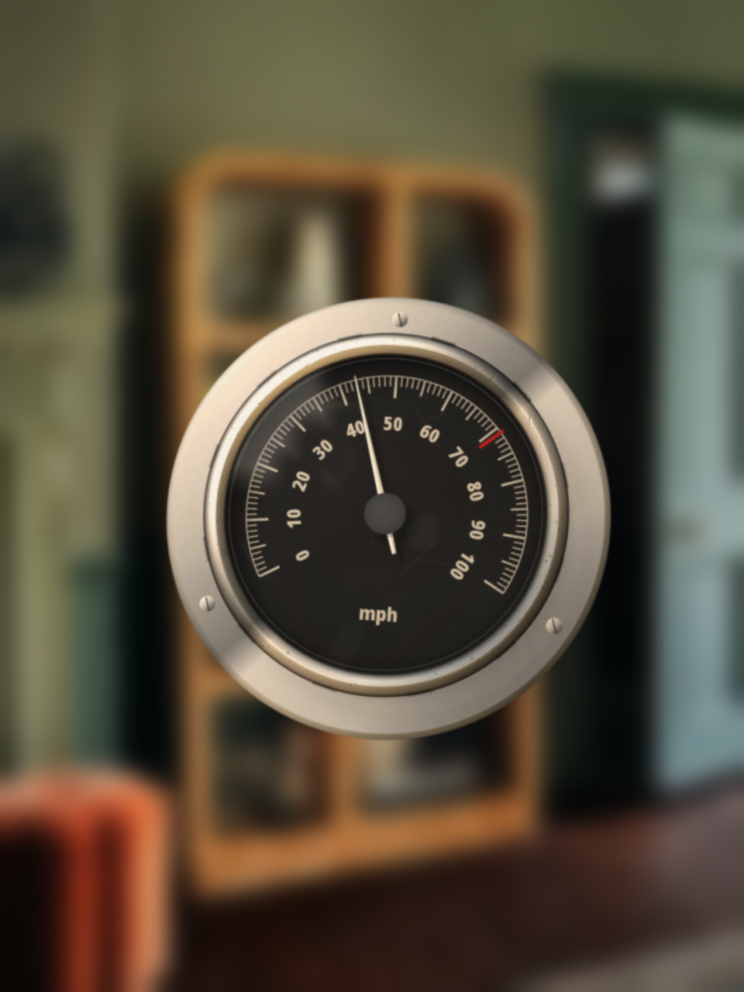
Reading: 43 mph
